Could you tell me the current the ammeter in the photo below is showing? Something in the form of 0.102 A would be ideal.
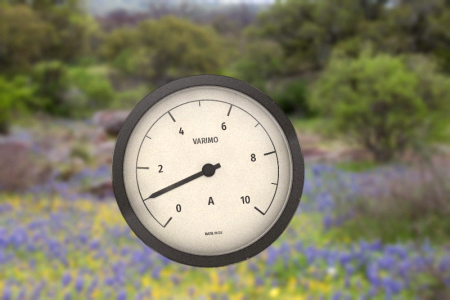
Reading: 1 A
